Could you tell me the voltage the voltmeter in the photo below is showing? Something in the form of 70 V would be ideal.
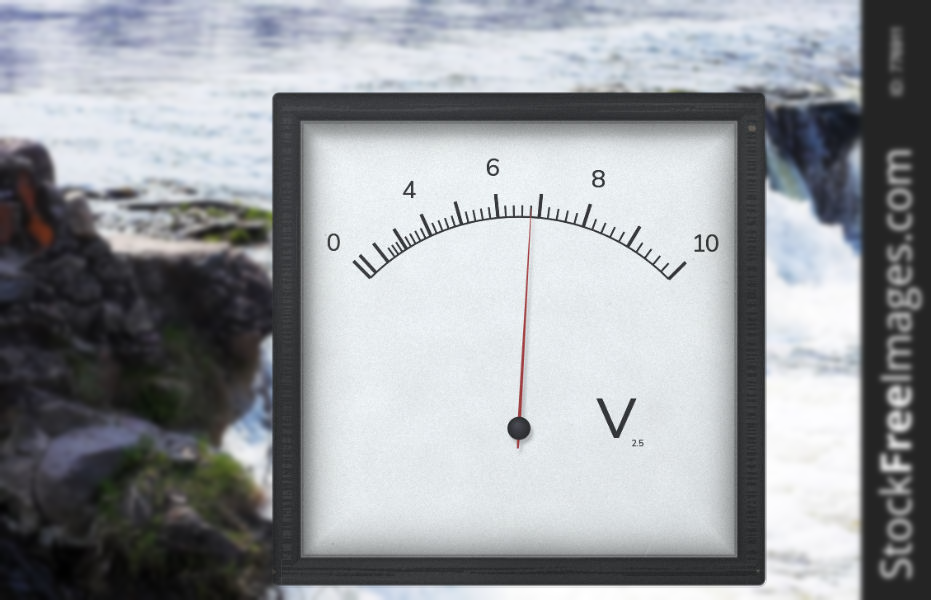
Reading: 6.8 V
